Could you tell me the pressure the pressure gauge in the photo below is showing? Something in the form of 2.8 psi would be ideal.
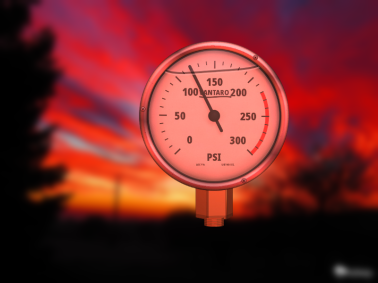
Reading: 120 psi
